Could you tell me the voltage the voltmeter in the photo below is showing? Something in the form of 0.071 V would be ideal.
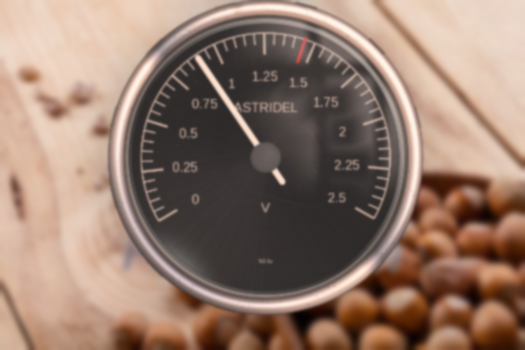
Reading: 0.9 V
